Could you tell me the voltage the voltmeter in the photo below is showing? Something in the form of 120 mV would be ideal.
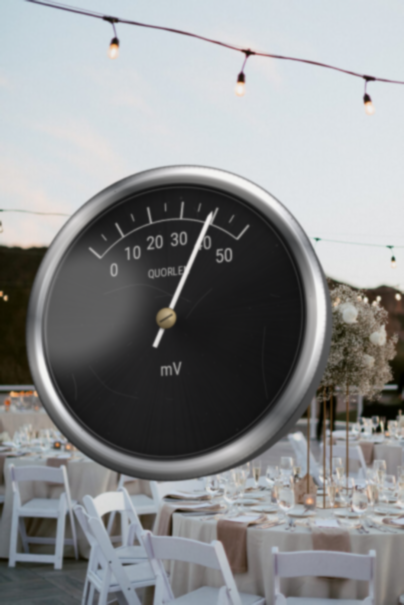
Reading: 40 mV
